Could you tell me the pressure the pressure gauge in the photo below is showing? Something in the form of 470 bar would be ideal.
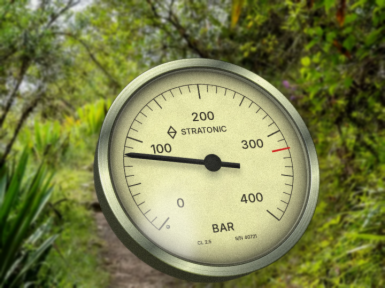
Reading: 80 bar
